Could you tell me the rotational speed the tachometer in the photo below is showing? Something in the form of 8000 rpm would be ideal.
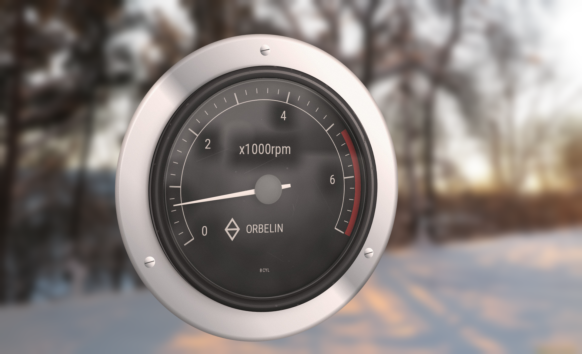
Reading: 700 rpm
